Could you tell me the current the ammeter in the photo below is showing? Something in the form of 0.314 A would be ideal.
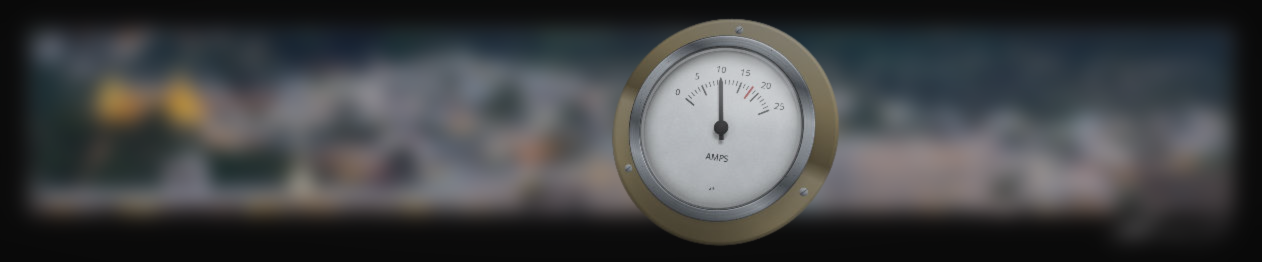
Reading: 10 A
